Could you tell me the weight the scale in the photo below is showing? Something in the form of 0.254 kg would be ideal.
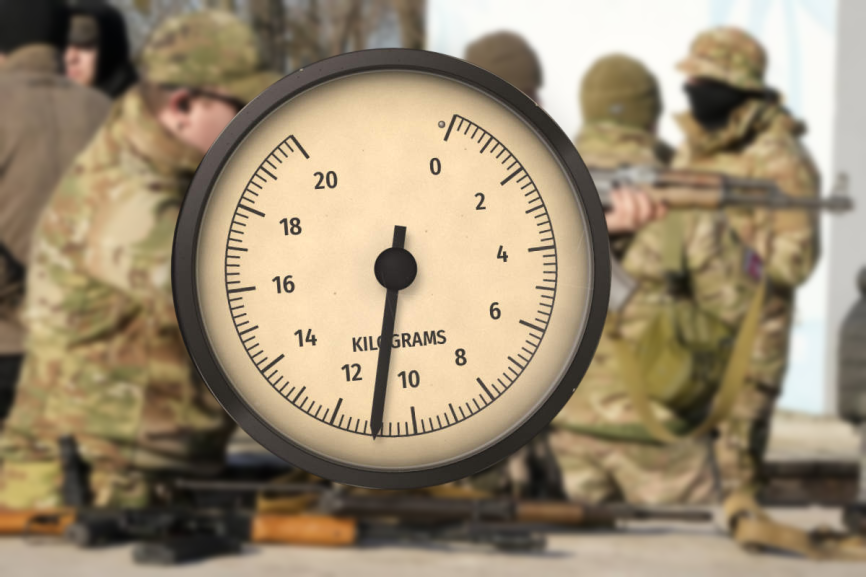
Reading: 11 kg
